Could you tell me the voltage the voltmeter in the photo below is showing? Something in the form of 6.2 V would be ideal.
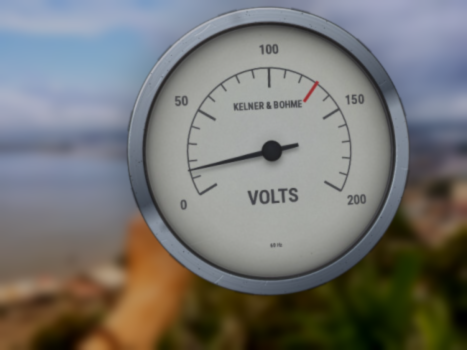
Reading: 15 V
